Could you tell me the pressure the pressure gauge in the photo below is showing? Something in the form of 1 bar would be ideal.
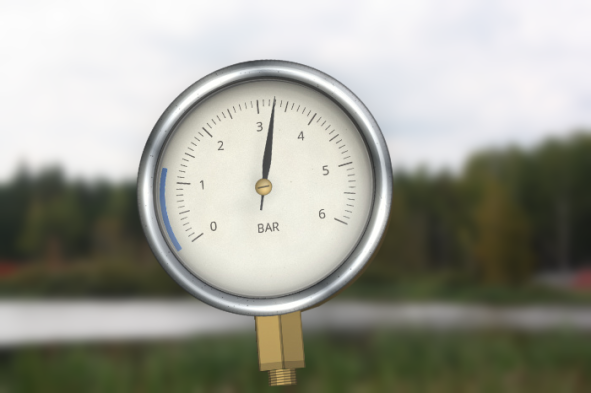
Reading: 3.3 bar
